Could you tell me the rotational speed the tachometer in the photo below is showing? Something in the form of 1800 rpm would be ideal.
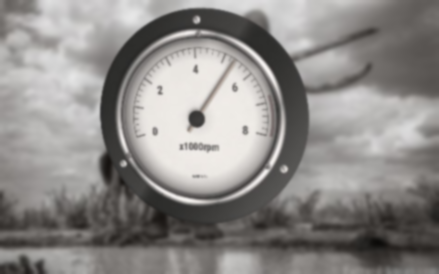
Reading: 5400 rpm
